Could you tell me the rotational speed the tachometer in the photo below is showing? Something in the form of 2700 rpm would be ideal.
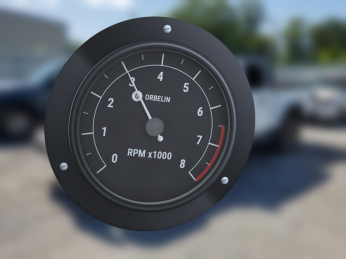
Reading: 3000 rpm
